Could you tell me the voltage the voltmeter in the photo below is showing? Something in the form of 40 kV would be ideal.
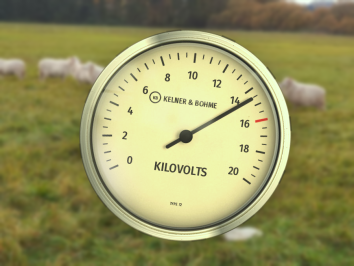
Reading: 14.5 kV
